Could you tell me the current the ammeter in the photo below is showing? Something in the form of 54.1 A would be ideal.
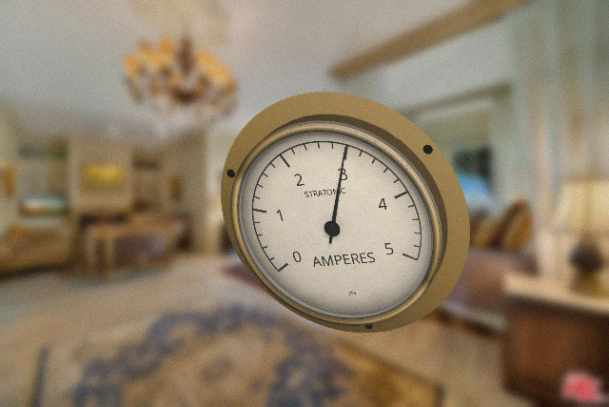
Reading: 3 A
